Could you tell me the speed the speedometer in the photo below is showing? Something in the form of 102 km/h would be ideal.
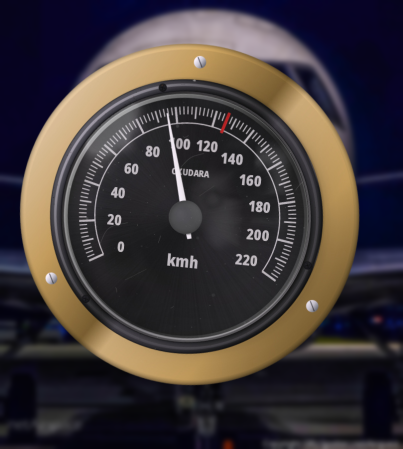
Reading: 96 km/h
